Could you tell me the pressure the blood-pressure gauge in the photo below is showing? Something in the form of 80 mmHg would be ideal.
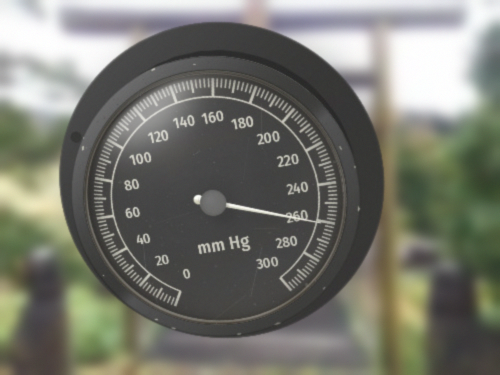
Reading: 260 mmHg
